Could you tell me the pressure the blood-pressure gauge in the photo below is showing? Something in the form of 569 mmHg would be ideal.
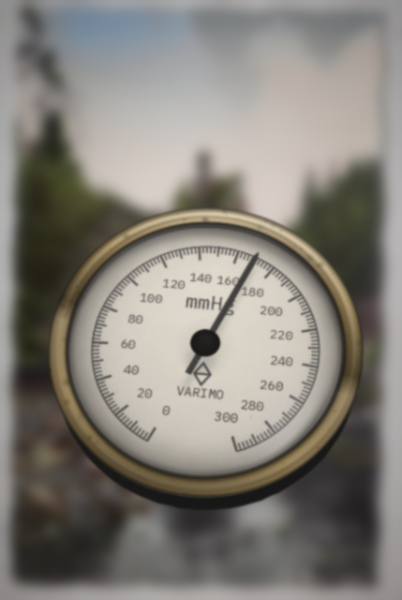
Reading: 170 mmHg
